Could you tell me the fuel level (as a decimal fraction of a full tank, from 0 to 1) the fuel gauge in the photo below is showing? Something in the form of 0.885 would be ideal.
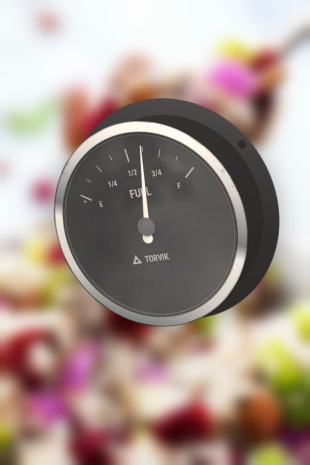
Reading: 0.625
